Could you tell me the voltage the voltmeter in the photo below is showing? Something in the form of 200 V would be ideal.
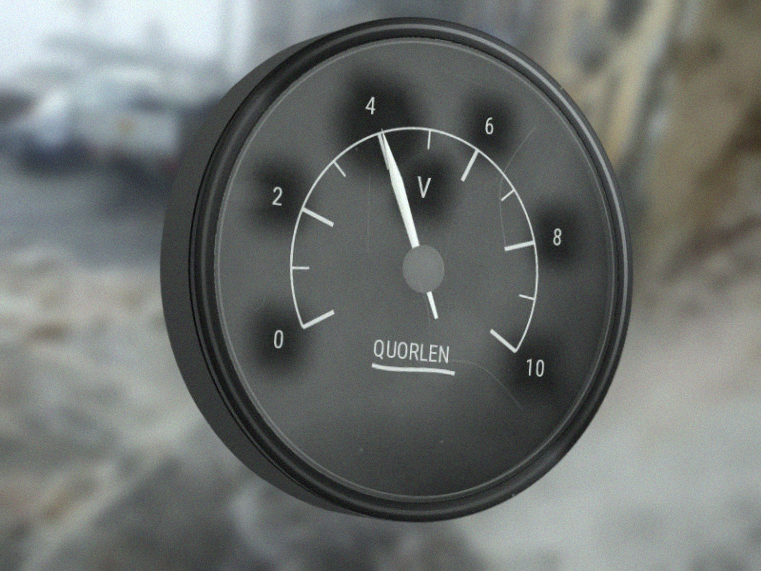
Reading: 4 V
